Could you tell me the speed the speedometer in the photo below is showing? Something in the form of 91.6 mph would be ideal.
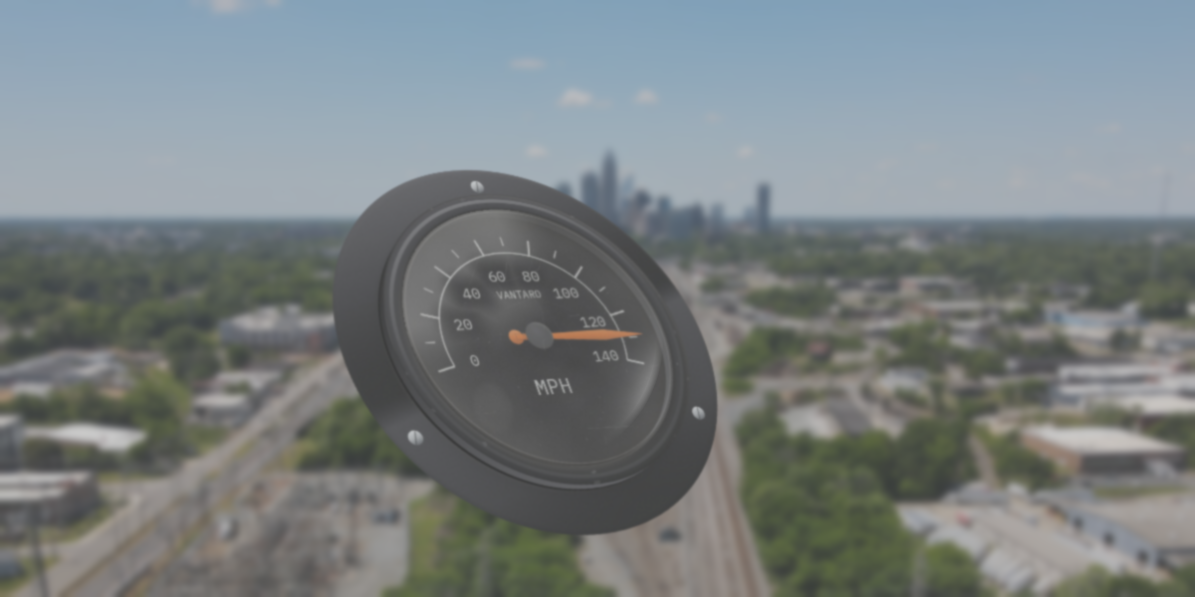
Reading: 130 mph
